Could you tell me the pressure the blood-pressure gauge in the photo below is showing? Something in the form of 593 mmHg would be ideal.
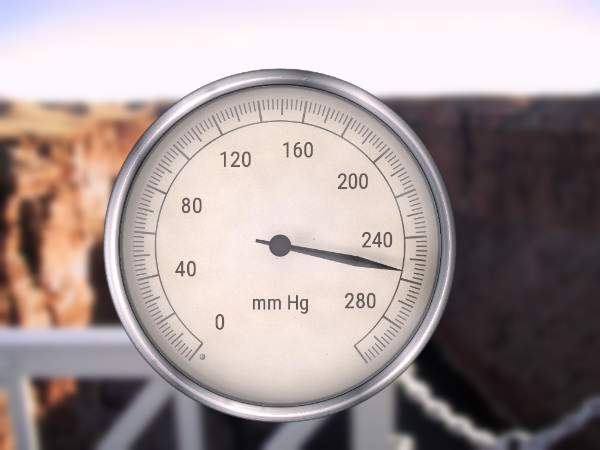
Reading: 256 mmHg
